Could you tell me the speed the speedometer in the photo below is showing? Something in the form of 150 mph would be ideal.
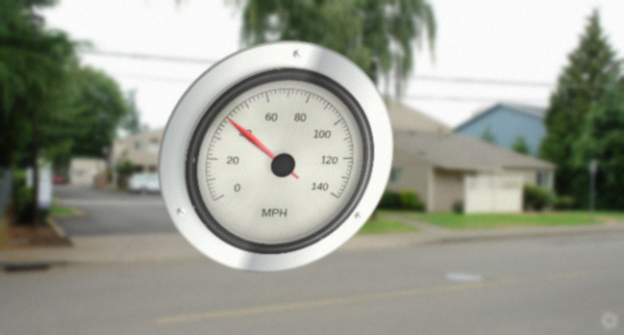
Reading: 40 mph
